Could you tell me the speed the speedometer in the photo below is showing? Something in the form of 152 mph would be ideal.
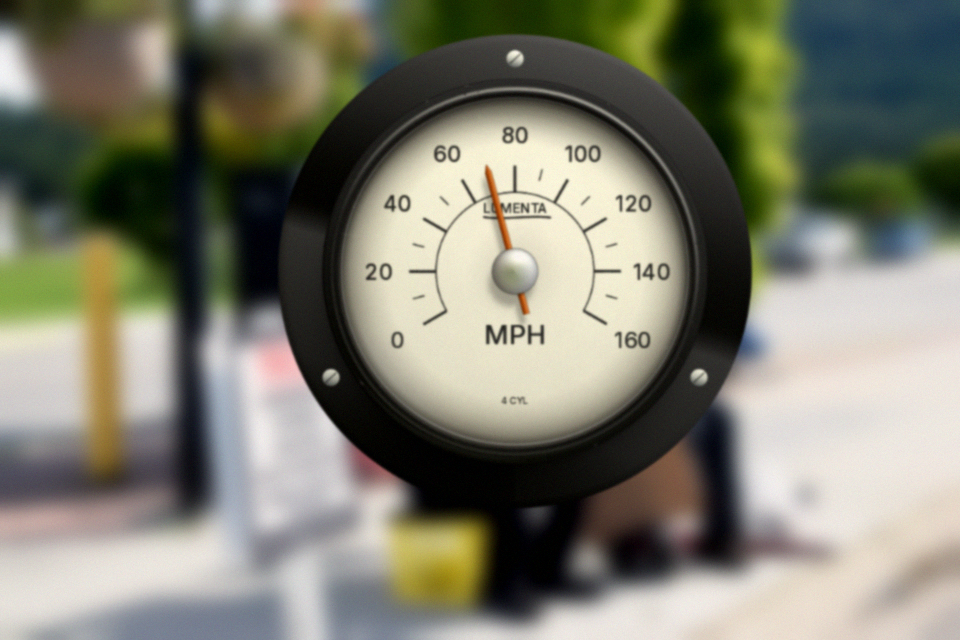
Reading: 70 mph
